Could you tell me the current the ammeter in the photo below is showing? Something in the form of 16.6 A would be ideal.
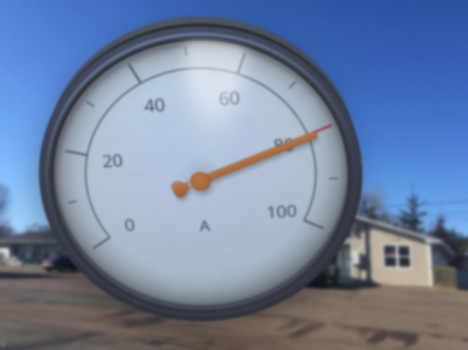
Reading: 80 A
